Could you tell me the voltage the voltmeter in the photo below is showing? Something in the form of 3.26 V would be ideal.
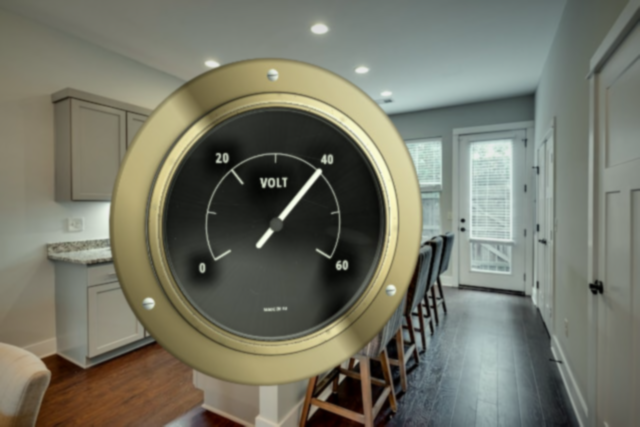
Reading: 40 V
